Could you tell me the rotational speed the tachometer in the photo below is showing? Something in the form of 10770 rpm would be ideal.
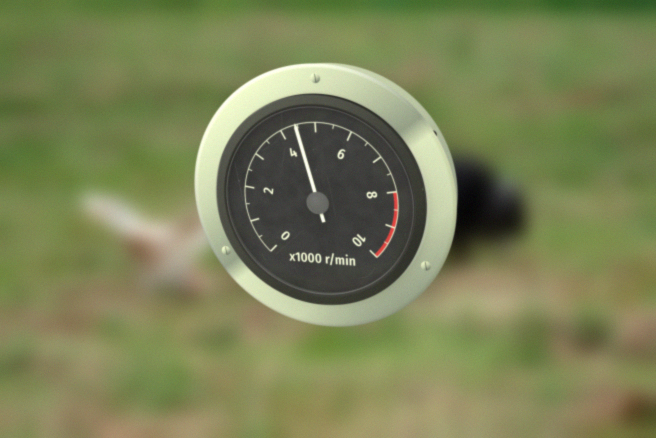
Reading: 4500 rpm
